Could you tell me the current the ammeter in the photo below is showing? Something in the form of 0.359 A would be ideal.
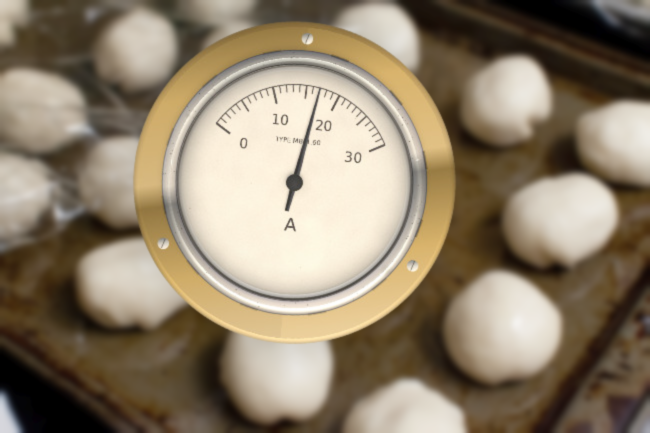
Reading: 17 A
